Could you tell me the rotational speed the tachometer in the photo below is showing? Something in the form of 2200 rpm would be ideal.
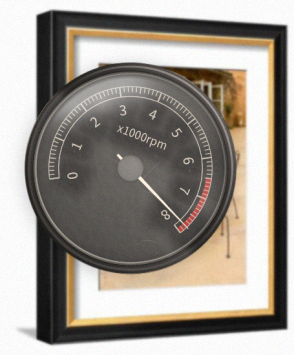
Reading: 7800 rpm
